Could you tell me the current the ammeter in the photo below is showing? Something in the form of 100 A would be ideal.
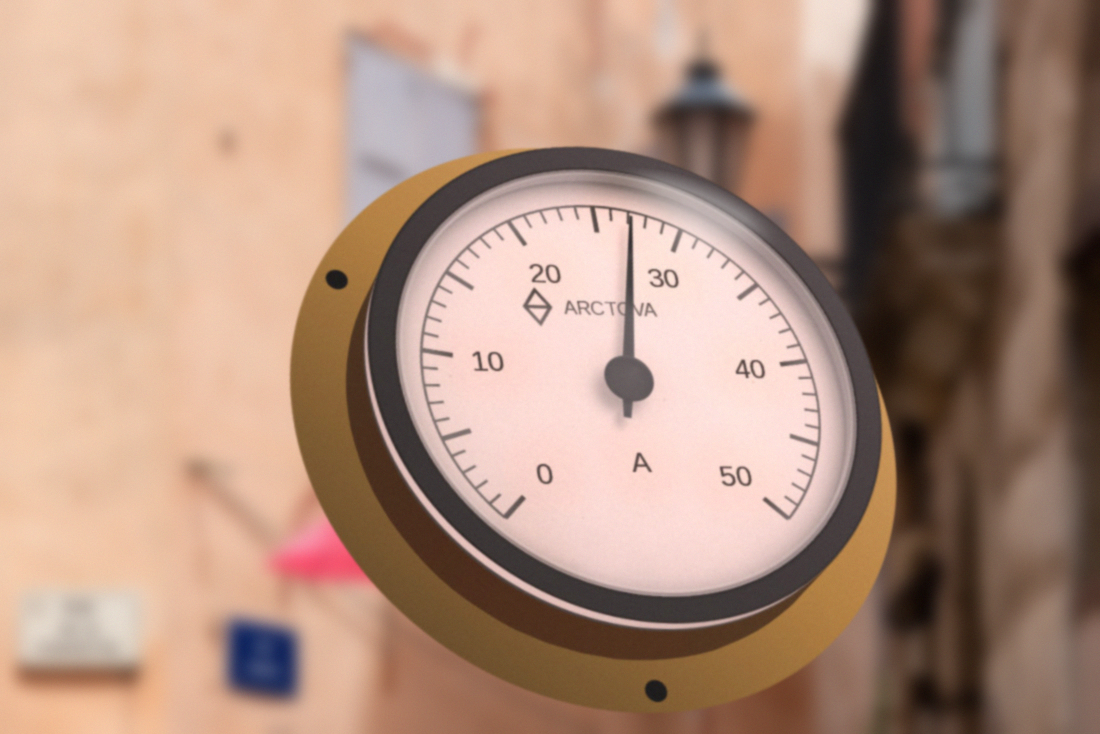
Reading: 27 A
